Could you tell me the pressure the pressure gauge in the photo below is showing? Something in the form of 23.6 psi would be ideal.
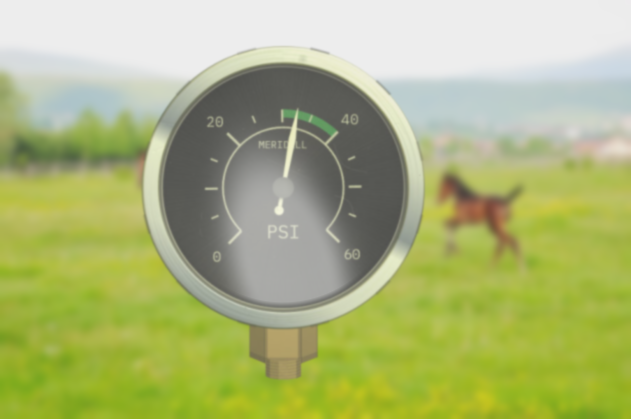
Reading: 32.5 psi
